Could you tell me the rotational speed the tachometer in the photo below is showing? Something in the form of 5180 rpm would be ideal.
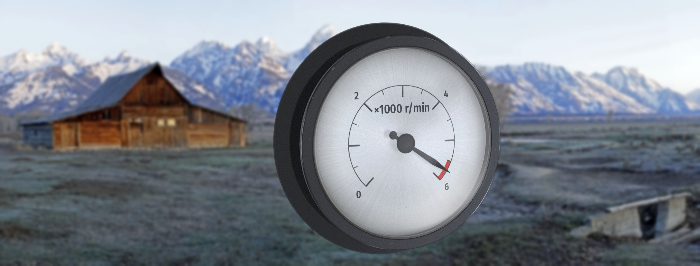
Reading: 5750 rpm
